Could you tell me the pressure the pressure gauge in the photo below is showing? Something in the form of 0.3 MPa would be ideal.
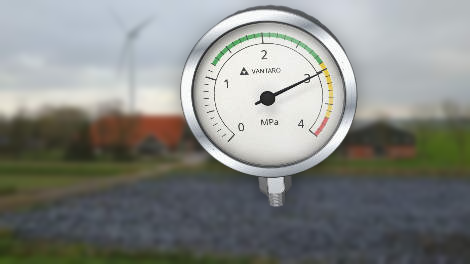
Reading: 3 MPa
